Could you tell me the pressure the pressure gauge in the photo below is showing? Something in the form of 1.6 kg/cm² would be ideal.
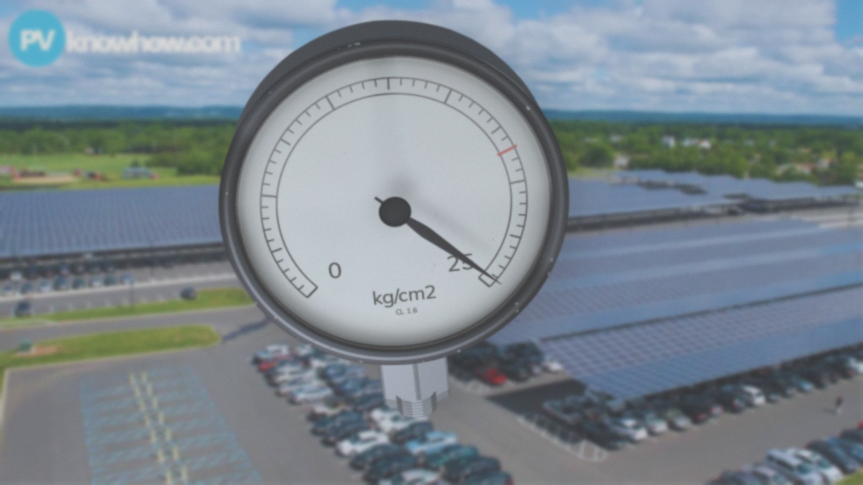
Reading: 24.5 kg/cm²
